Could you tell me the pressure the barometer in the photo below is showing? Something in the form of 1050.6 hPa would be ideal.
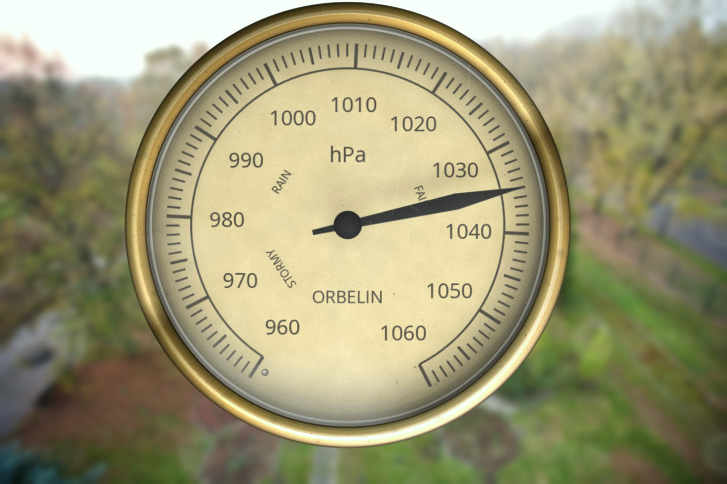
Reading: 1035 hPa
